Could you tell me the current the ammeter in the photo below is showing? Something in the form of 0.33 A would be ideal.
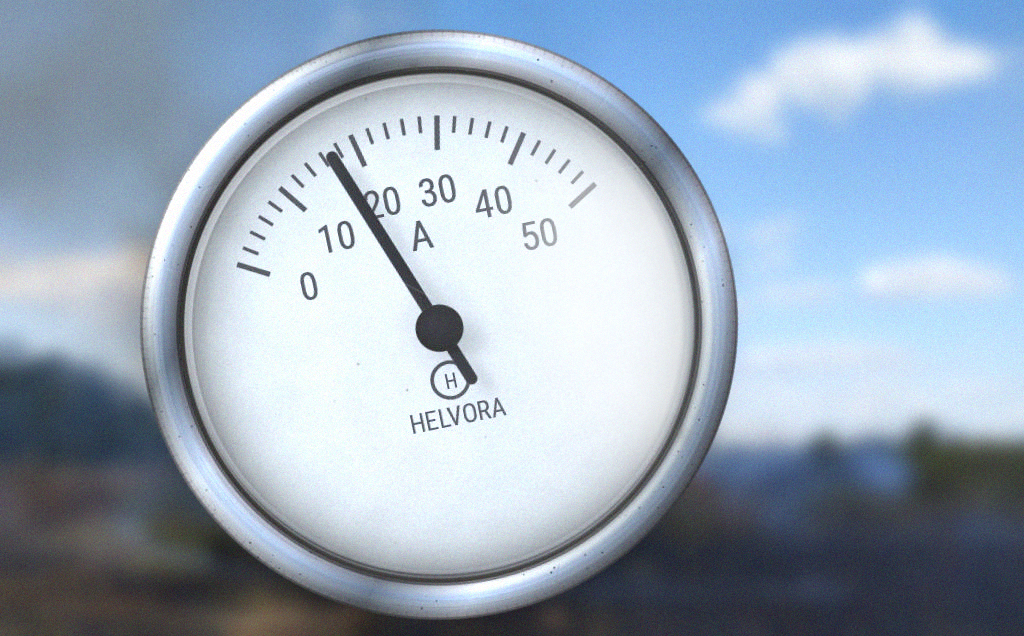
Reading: 17 A
